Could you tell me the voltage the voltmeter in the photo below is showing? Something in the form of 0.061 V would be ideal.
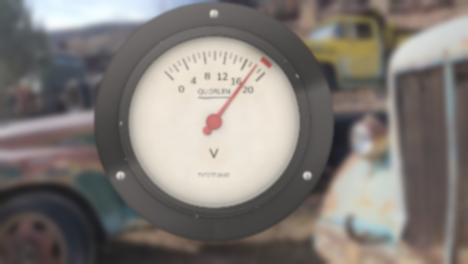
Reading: 18 V
